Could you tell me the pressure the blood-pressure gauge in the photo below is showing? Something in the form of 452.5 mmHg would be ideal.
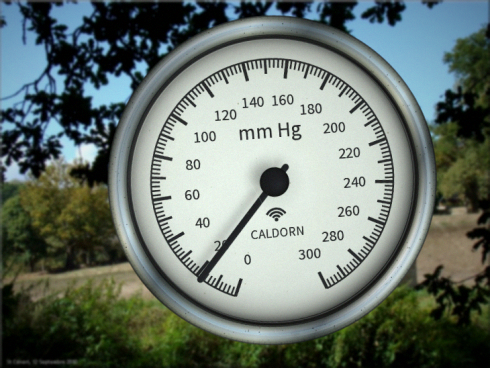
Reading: 18 mmHg
